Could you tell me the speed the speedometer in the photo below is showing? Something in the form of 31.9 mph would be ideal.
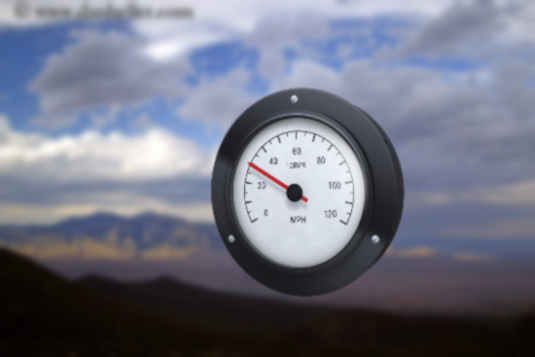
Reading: 30 mph
